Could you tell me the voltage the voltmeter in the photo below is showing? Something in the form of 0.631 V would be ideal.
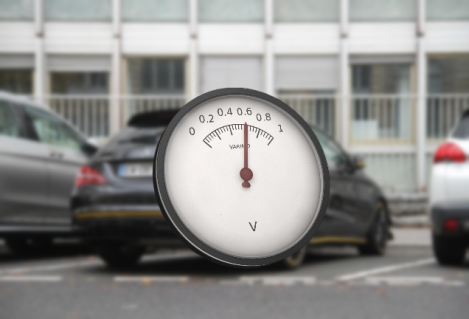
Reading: 0.6 V
